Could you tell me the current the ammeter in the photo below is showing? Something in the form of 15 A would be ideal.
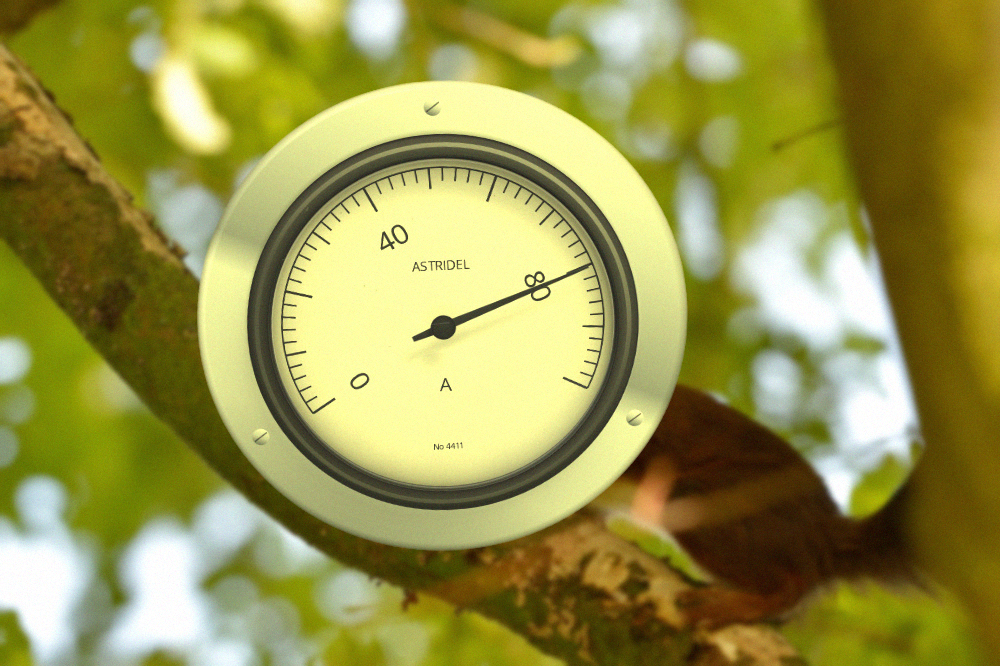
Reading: 80 A
